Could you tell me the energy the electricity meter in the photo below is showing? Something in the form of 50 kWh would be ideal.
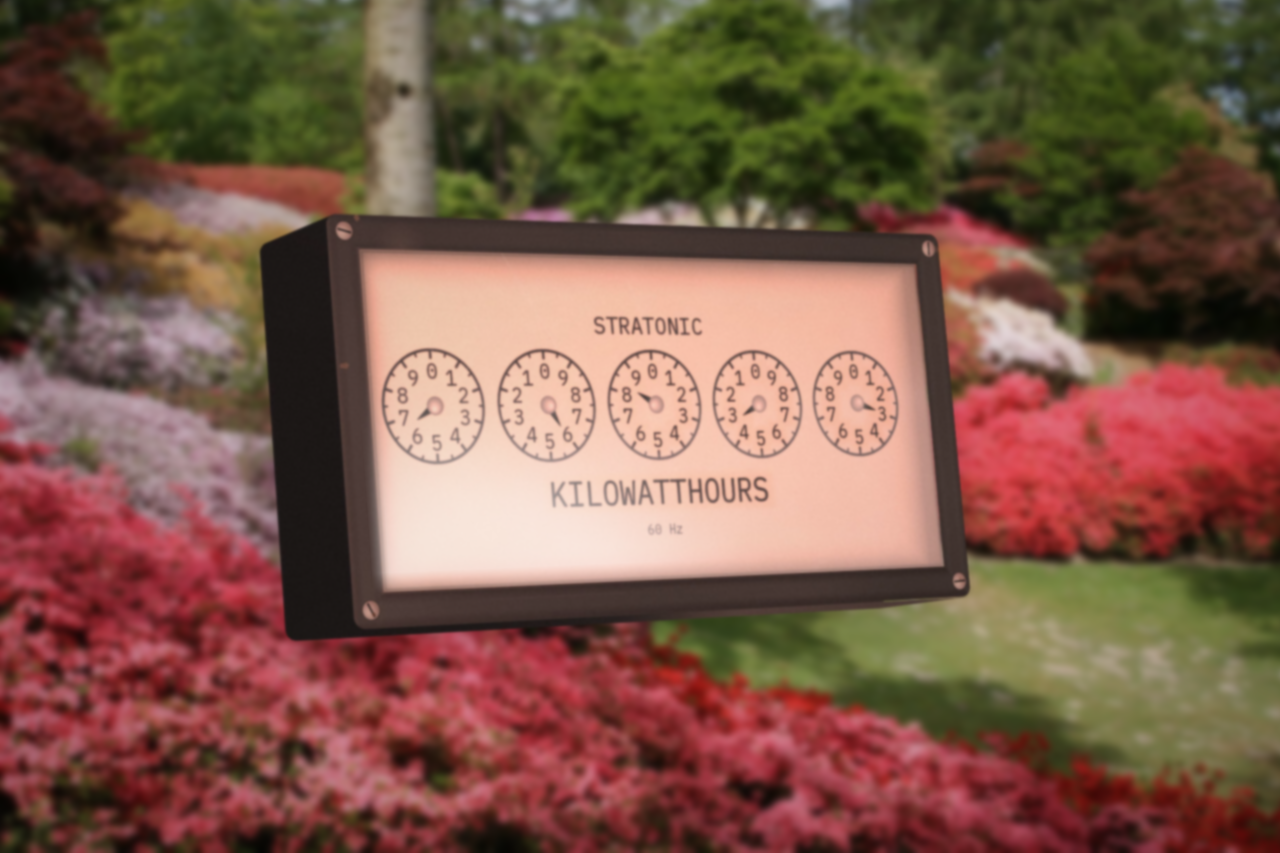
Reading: 65833 kWh
